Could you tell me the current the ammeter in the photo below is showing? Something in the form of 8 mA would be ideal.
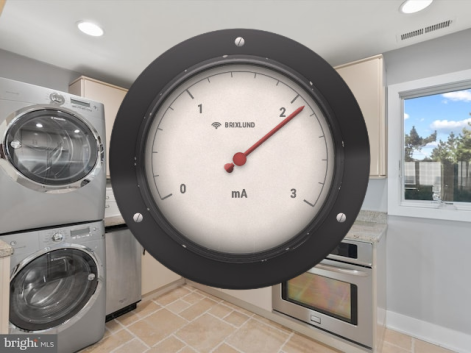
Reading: 2.1 mA
